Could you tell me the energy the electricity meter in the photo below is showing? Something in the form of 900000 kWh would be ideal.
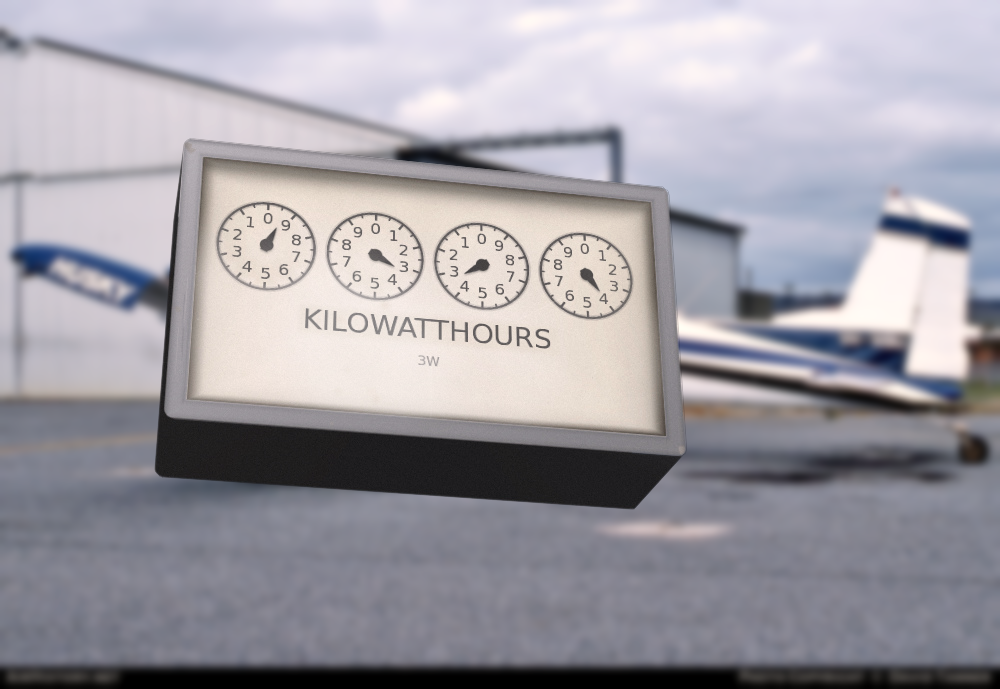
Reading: 9334 kWh
